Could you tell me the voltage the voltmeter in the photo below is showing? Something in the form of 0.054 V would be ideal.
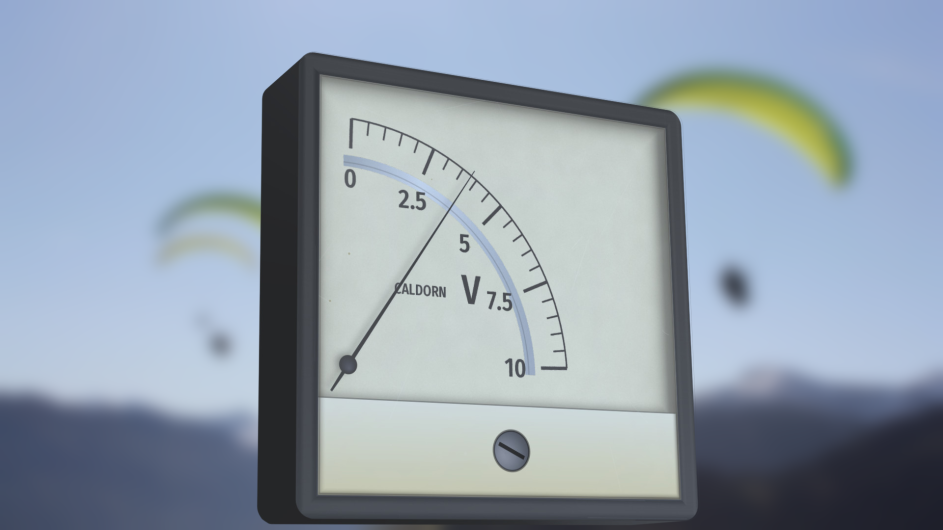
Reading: 3.75 V
